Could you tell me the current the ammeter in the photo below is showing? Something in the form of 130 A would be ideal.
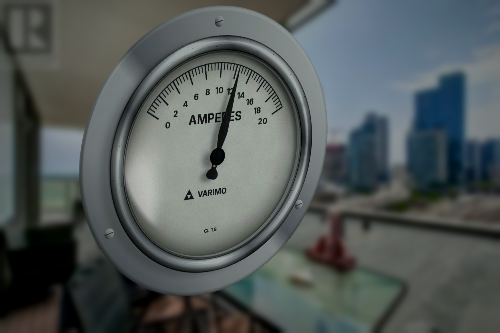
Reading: 12 A
